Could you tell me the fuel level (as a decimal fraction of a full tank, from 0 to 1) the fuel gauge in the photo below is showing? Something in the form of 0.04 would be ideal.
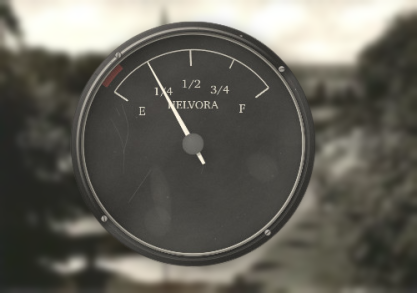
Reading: 0.25
